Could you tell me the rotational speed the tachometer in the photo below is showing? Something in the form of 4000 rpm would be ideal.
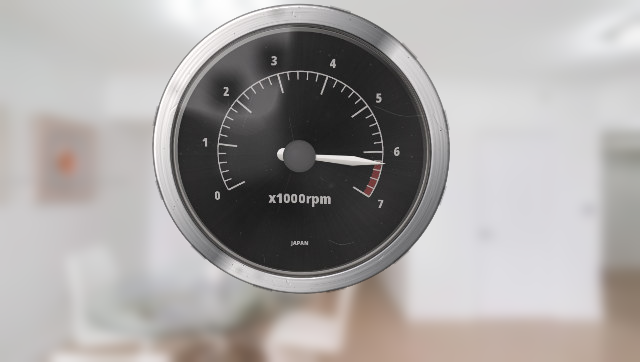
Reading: 6200 rpm
